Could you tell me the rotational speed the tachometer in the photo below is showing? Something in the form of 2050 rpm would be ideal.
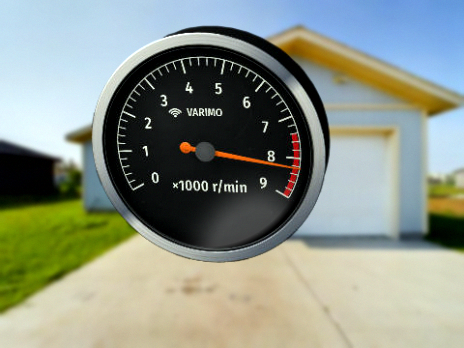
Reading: 8200 rpm
